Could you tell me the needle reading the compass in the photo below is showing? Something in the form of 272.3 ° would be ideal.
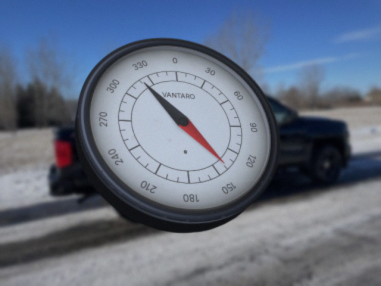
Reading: 140 °
